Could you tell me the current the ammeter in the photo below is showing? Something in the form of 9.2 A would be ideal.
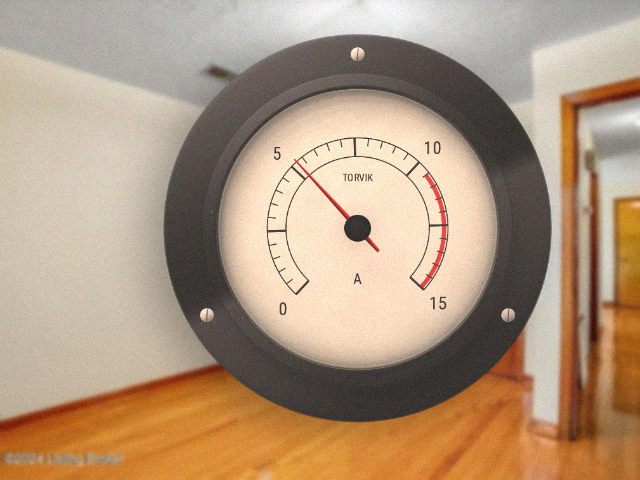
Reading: 5.25 A
